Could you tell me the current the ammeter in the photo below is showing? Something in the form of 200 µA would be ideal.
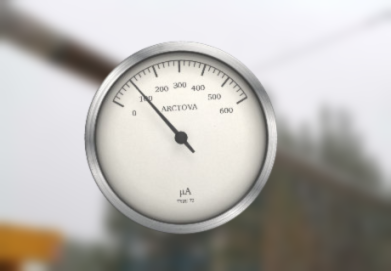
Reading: 100 µA
